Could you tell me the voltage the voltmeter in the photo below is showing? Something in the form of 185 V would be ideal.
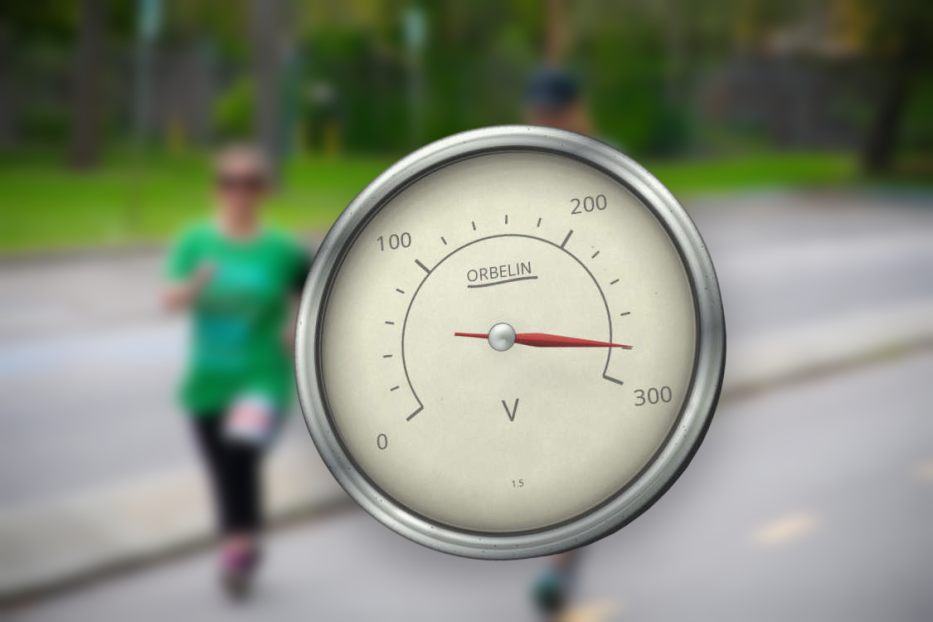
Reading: 280 V
